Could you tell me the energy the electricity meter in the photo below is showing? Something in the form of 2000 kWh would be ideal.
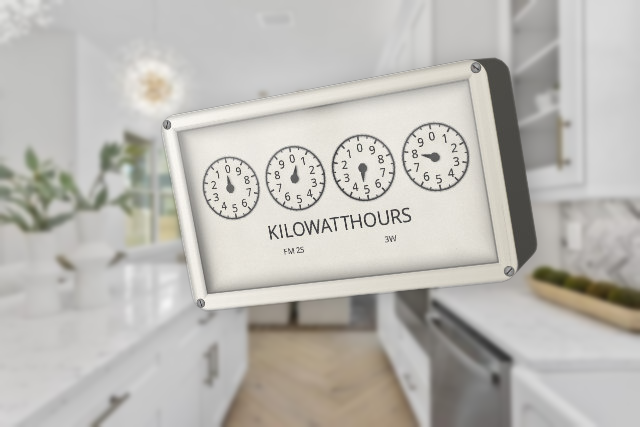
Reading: 48 kWh
